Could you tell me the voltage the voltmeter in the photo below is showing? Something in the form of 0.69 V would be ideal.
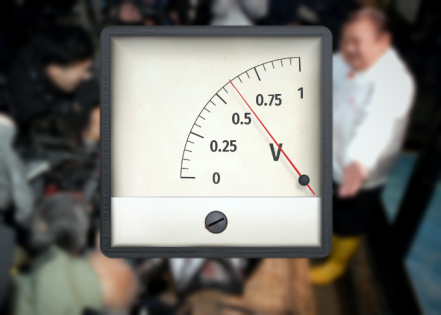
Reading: 0.6 V
